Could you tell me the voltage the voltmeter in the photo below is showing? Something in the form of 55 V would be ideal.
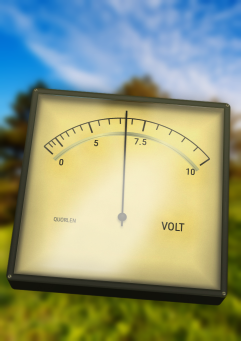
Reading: 6.75 V
